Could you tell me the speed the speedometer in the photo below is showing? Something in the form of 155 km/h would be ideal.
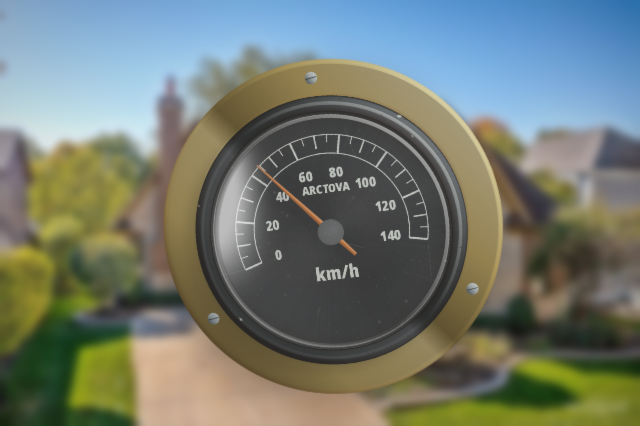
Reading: 45 km/h
